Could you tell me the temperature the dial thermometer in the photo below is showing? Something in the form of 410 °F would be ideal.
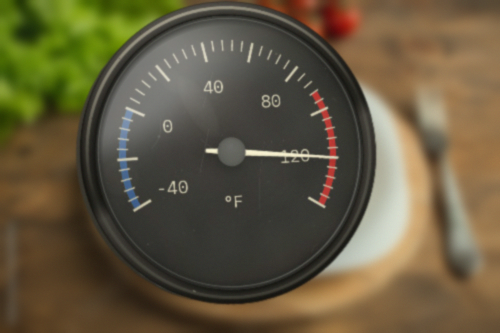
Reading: 120 °F
